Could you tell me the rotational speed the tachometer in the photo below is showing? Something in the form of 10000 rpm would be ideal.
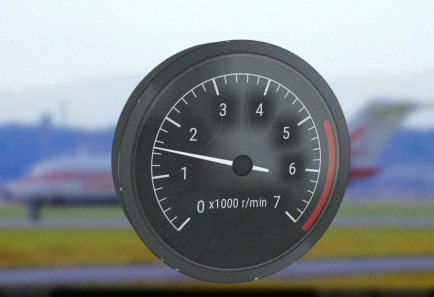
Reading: 1500 rpm
